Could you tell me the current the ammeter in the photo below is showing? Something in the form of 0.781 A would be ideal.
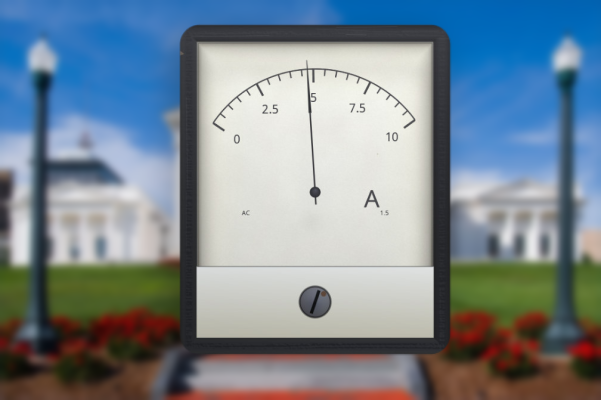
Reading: 4.75 A
